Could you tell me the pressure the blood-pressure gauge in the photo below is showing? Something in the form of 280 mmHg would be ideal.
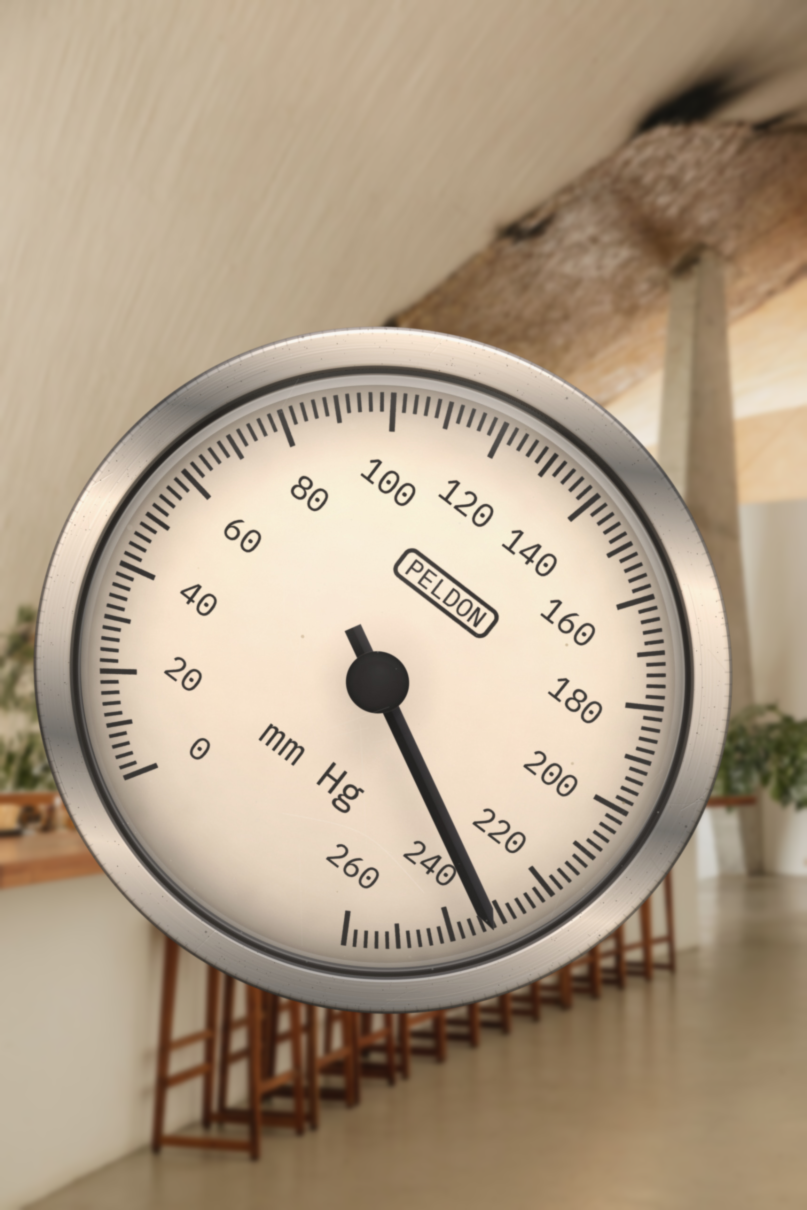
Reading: 232 mmHg
